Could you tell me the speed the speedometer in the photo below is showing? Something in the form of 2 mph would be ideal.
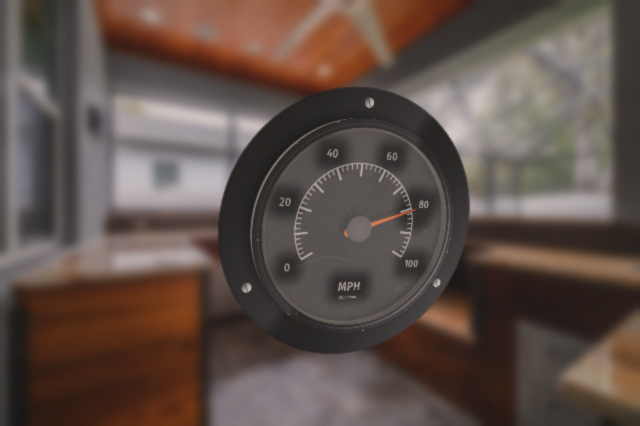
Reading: 80 mph
